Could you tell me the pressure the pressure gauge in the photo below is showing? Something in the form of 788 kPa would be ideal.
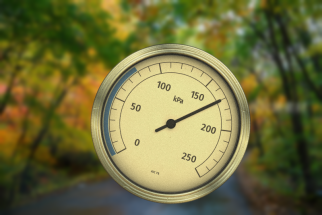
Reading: 170 kPa
